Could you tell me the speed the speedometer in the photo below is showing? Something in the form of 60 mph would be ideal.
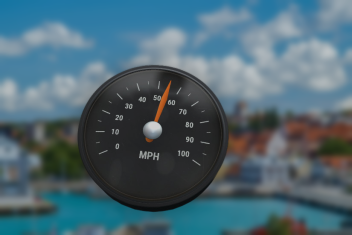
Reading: 55 mph
